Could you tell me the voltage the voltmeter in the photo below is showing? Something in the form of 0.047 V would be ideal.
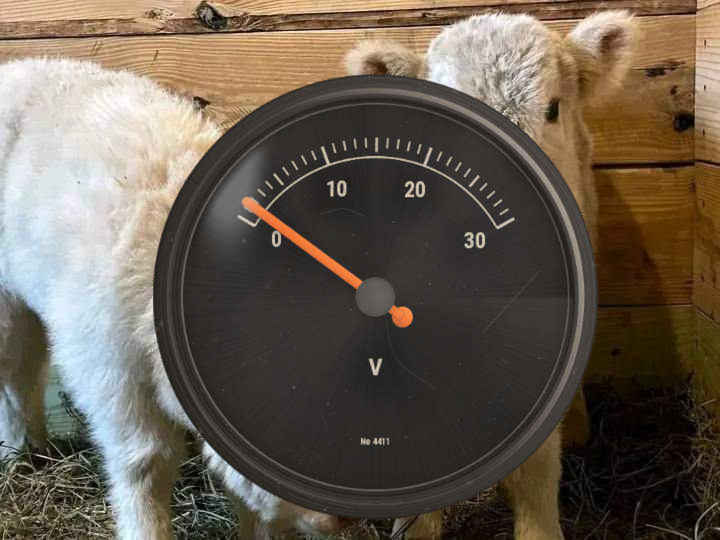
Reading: 1.5 V
